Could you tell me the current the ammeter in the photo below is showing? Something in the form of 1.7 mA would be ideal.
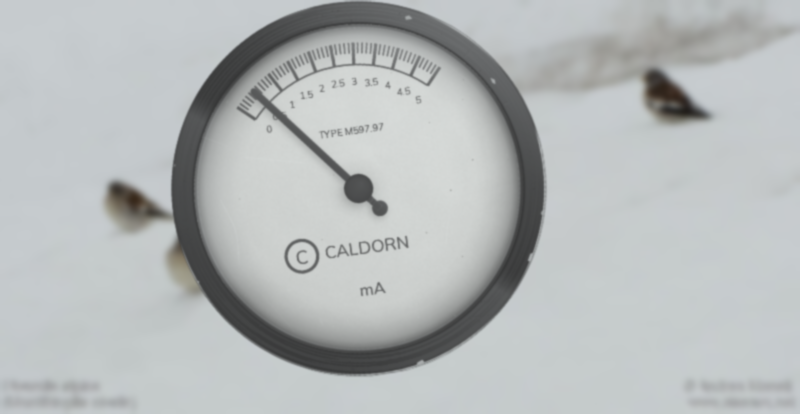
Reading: 0.5 mA
